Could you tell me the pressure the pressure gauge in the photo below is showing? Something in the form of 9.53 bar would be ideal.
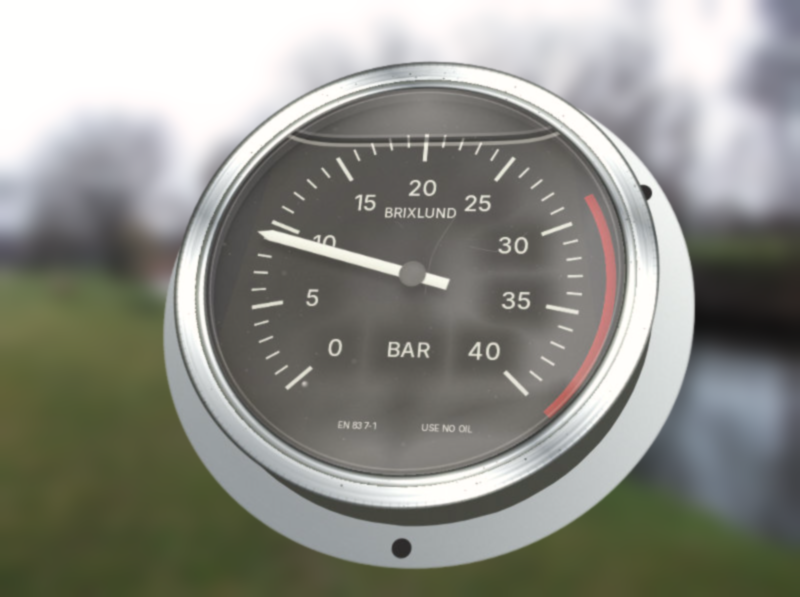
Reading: 9 bar
